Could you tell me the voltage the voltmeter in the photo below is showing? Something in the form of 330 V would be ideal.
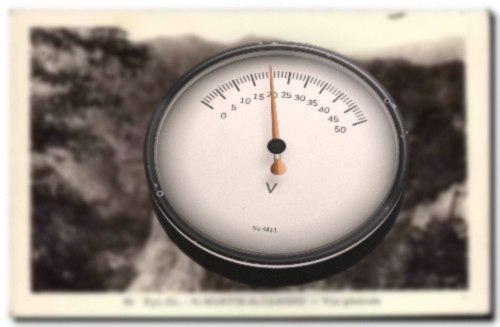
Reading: 20 V
